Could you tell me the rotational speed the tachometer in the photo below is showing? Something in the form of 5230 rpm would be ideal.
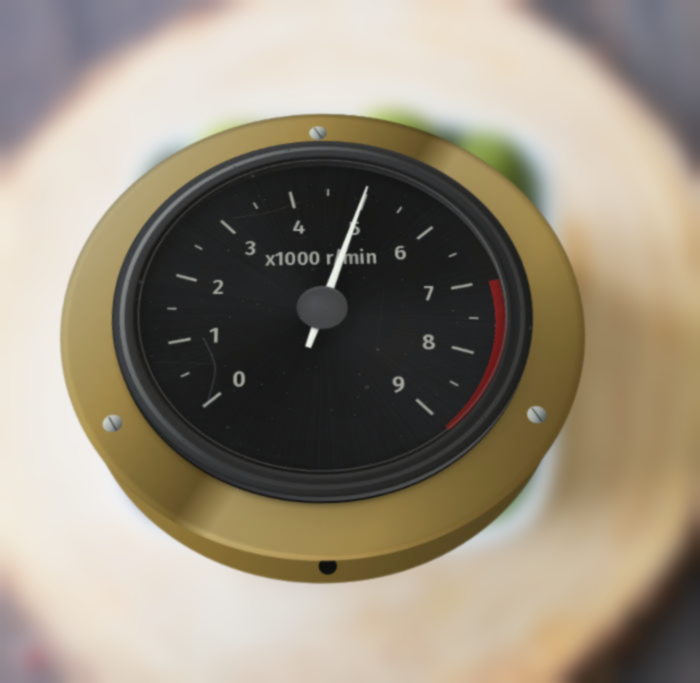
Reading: 5000 rpm
